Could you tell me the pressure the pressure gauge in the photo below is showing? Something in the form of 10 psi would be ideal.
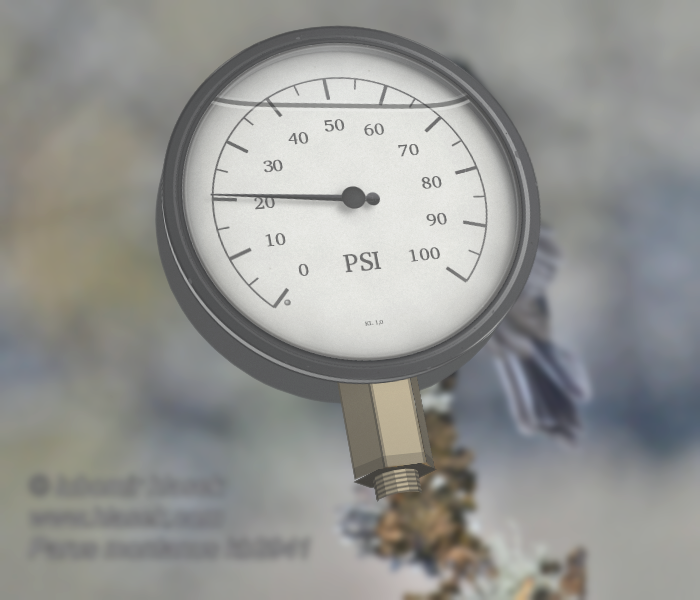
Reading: 20 psi
